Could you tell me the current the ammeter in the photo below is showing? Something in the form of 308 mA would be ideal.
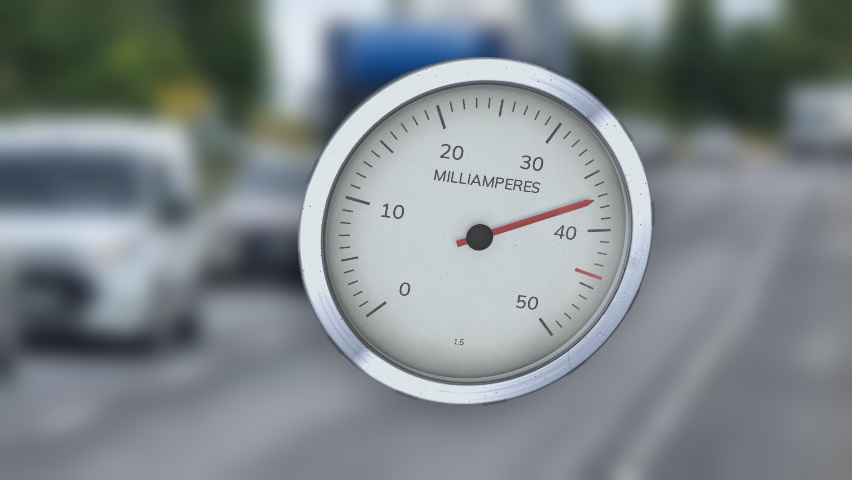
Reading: 37 mA
